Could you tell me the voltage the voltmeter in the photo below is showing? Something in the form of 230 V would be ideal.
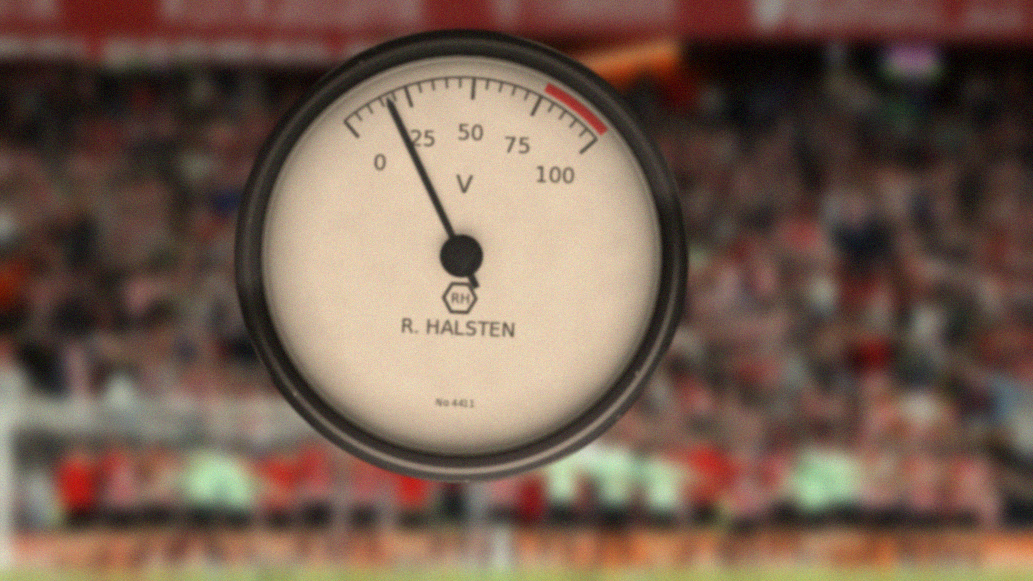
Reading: 17.5 V
